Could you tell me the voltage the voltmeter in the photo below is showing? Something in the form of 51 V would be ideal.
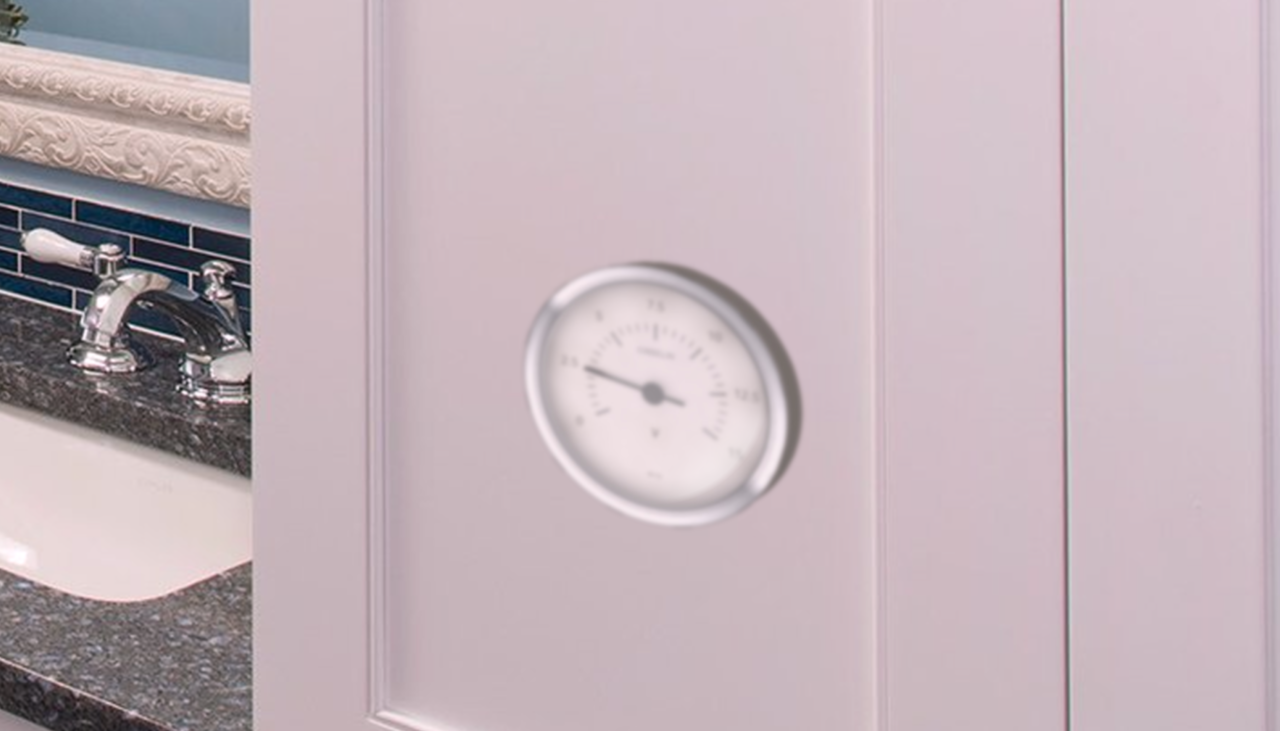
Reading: 2.5 V
